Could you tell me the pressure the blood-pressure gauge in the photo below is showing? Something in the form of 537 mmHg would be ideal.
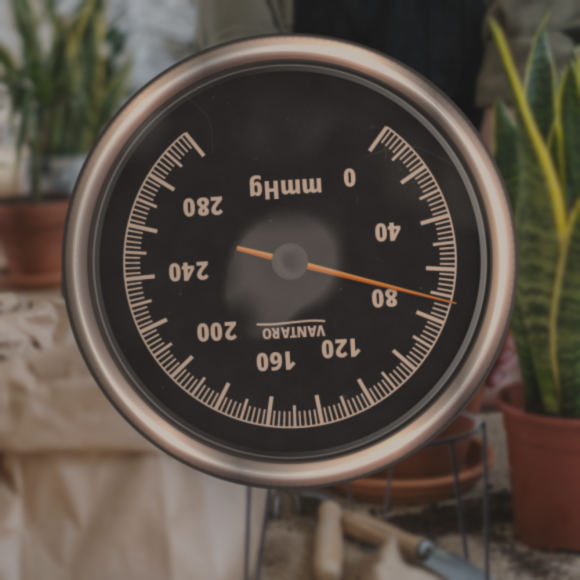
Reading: 72 mmHg
